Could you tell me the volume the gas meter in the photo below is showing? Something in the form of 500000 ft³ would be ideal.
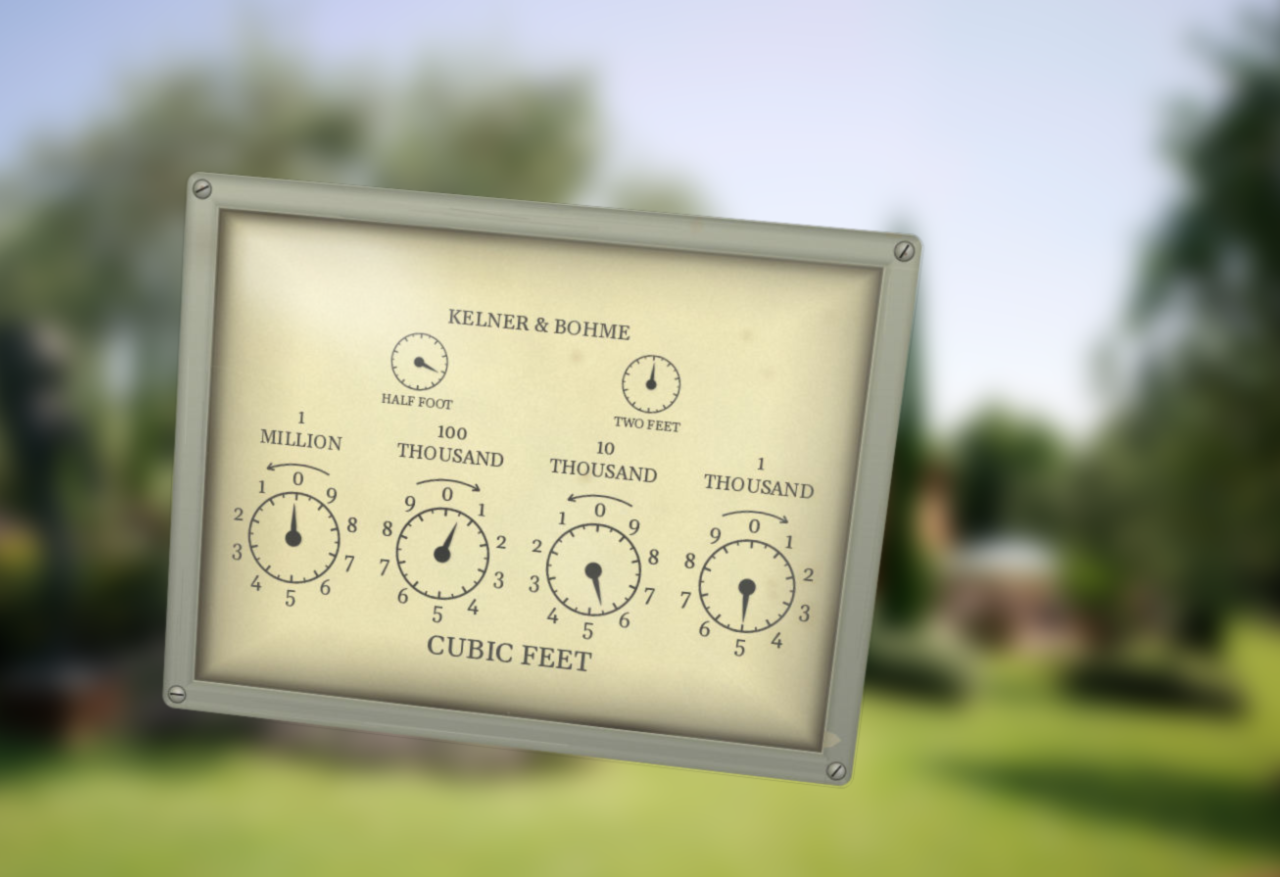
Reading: 5500 ft³
